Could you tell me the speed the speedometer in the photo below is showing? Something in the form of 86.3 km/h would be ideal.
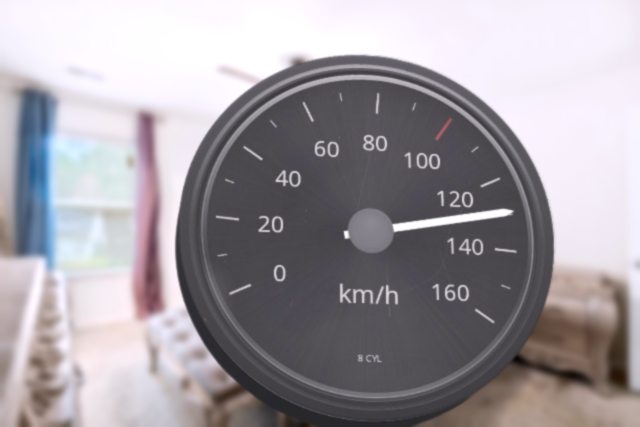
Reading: 130 km/h
